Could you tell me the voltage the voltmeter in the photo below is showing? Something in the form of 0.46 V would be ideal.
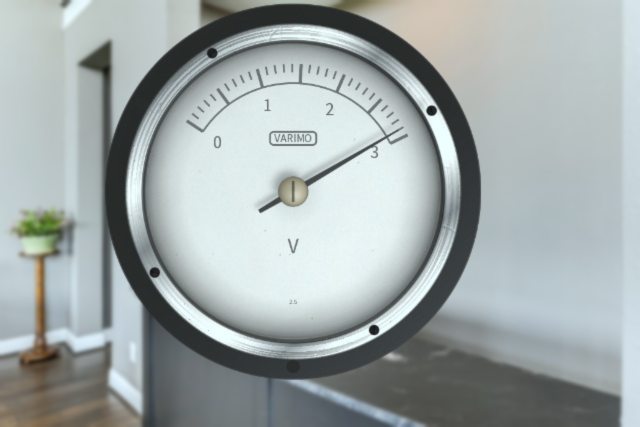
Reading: 2.9 V
